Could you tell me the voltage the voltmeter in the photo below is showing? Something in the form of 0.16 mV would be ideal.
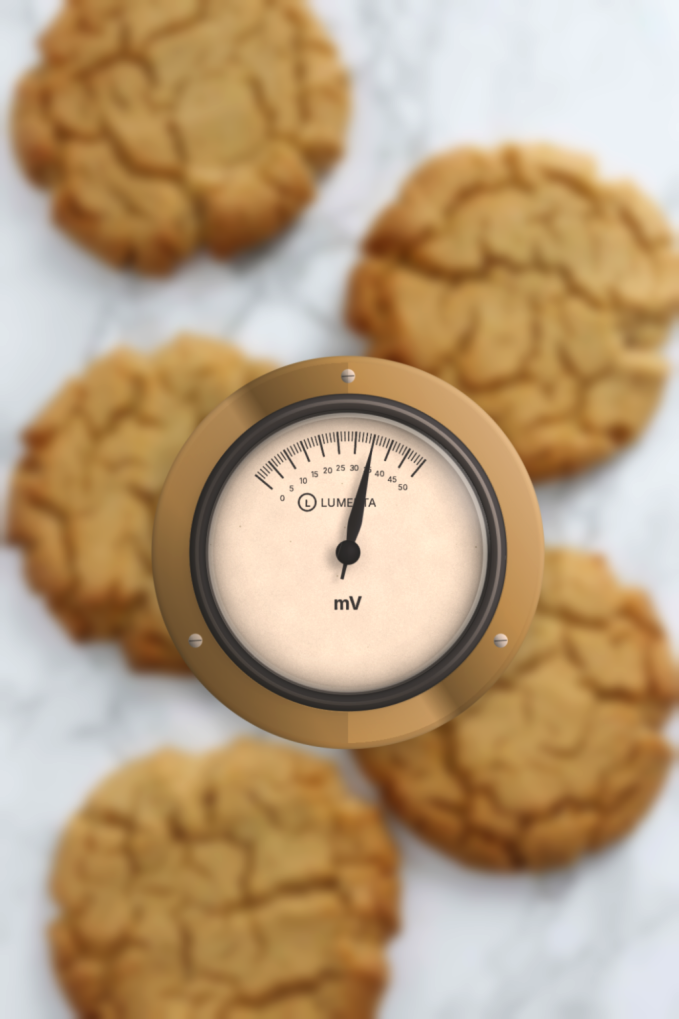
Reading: 35 mV
